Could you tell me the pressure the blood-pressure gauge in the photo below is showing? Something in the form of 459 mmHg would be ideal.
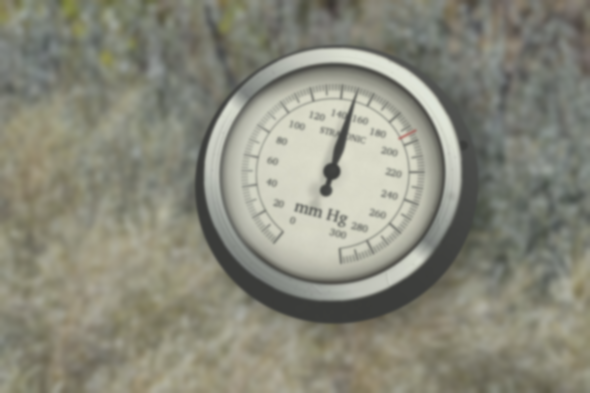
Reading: 150 mmHg
